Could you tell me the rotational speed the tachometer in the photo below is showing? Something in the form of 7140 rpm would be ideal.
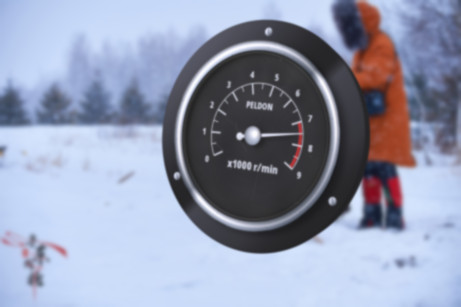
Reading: 7500 rpm
